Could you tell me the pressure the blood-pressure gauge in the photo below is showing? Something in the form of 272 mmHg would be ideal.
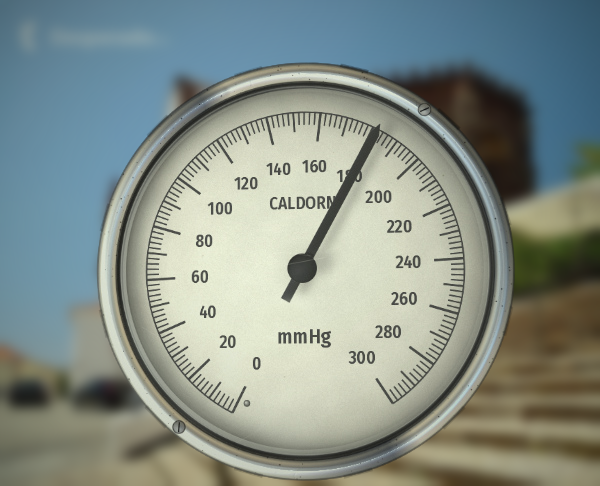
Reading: 182 mmHg
